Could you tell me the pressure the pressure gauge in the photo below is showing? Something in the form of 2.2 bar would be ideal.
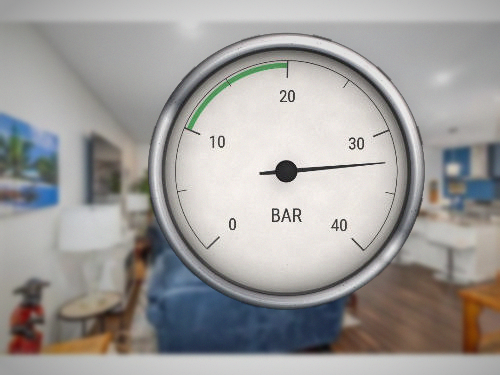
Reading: 32.5 bar
